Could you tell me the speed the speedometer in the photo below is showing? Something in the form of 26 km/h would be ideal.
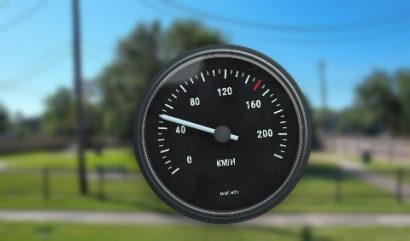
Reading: 50 km/h
